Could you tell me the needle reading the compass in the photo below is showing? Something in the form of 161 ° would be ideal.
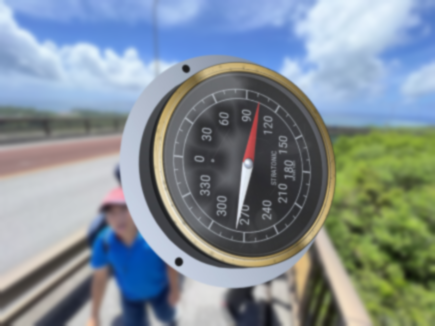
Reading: 100 °
